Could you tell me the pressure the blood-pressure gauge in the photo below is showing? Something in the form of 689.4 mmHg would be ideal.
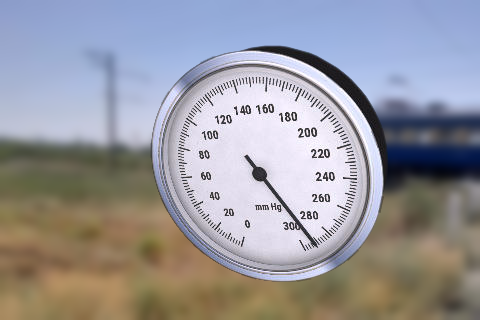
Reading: 290 mmHg
